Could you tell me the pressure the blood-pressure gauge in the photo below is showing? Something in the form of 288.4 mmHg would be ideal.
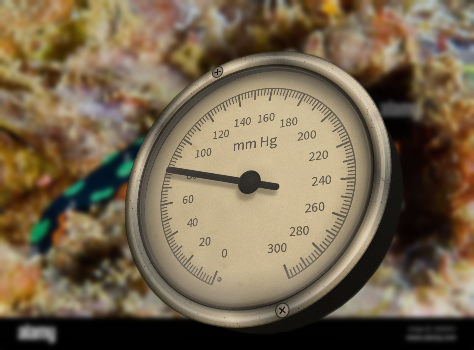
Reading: 80 mmHg
